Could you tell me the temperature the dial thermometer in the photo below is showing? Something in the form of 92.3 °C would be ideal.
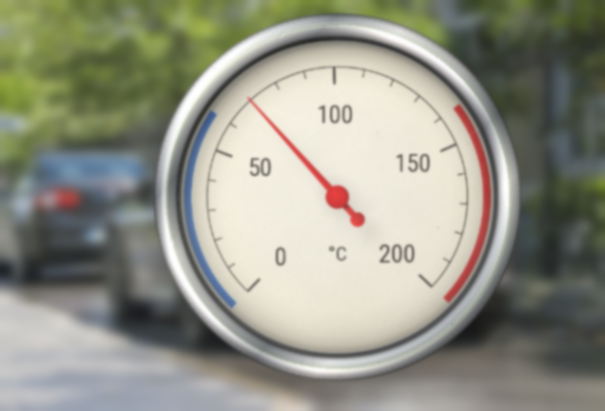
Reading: 70 °C
